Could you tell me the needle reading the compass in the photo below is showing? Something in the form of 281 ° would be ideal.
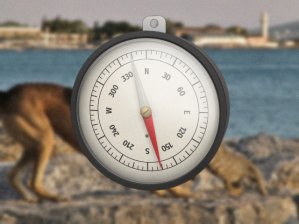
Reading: 165 °
